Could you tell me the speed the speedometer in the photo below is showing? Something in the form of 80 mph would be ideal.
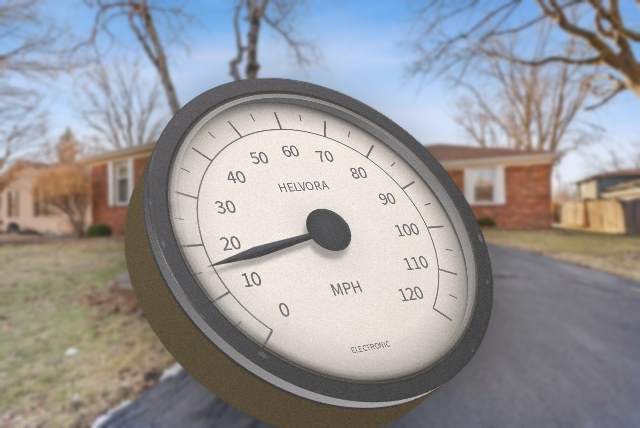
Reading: 15 mph
